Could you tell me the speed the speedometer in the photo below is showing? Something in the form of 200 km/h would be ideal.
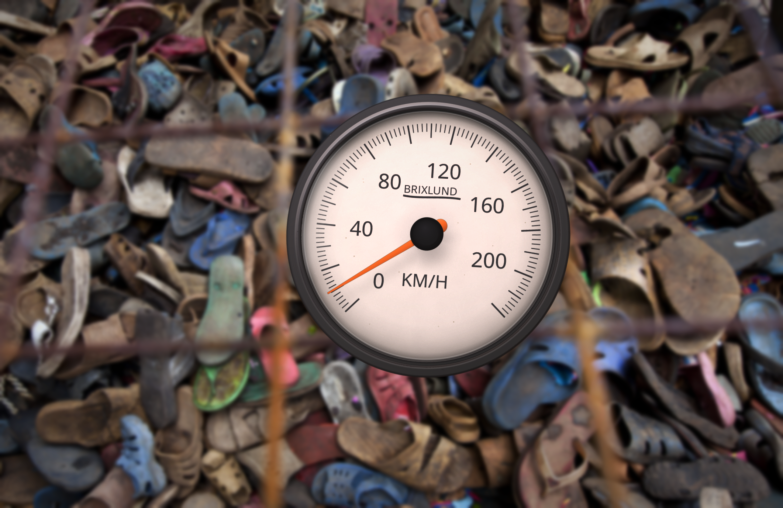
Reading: 10 km/h
